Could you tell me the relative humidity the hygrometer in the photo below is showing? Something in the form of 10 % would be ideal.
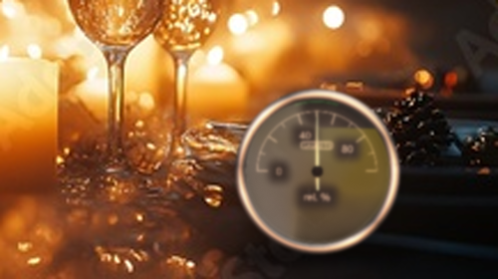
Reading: 50 %
